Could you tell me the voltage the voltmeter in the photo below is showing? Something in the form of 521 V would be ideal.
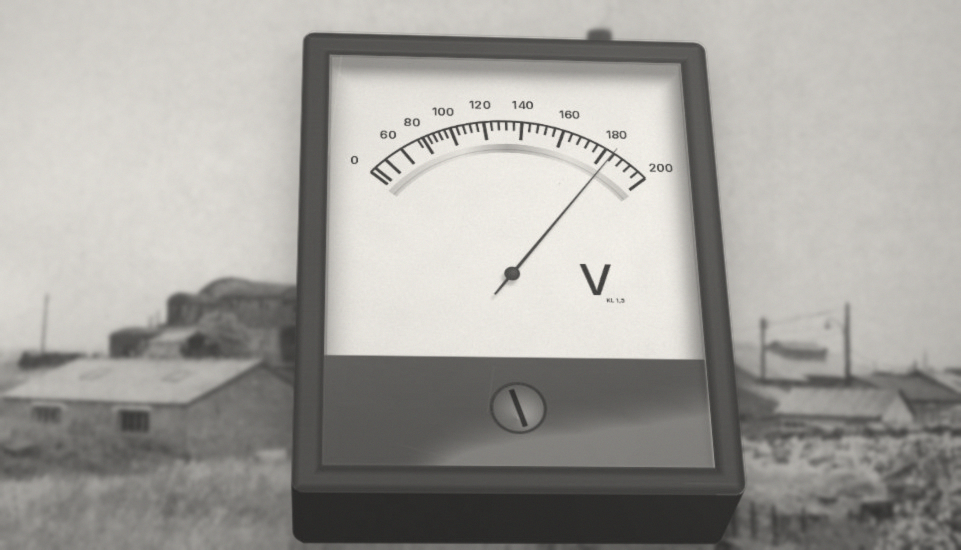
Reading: 184 V
